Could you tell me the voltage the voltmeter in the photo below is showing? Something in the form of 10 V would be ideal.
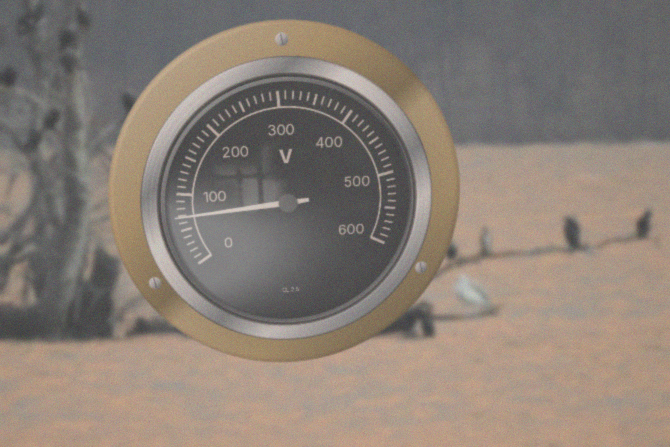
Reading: 70 V
